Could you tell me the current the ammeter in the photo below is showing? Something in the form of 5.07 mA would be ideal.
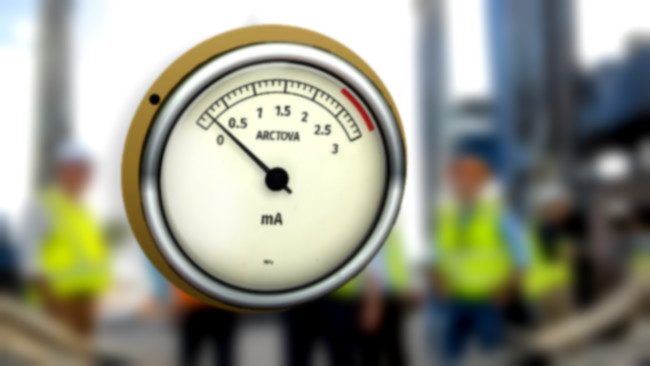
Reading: 0.2 mA
